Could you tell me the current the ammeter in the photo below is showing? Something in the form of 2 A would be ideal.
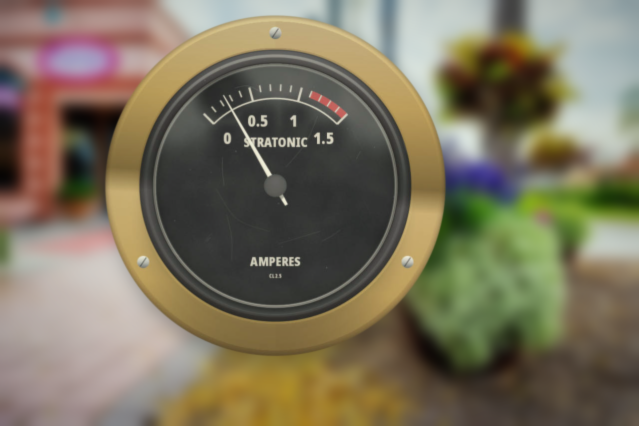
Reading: 0.25 A
